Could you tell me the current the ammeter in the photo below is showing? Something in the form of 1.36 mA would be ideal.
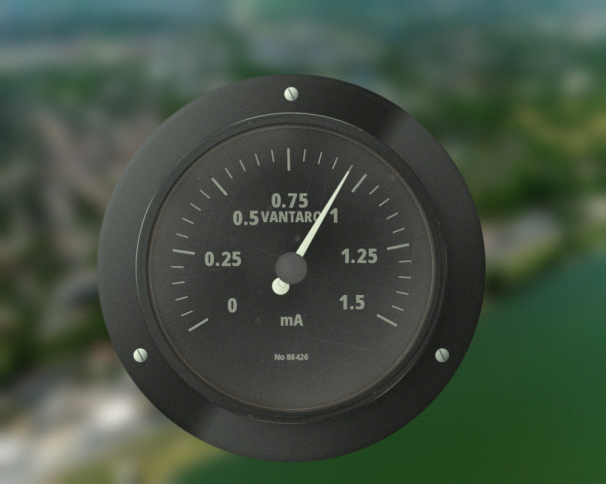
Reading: 0.95 mA
